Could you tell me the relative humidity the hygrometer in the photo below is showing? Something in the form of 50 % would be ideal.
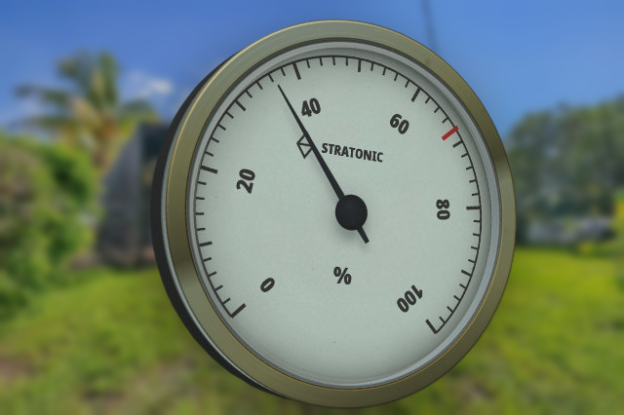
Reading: 36 %
